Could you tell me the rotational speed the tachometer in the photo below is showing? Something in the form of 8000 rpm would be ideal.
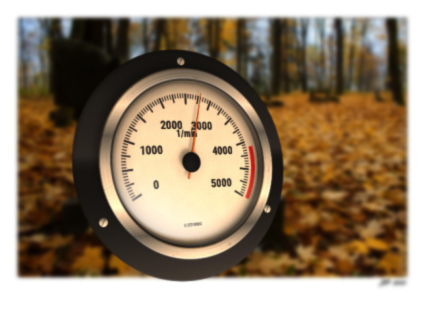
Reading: 2750 rpm
